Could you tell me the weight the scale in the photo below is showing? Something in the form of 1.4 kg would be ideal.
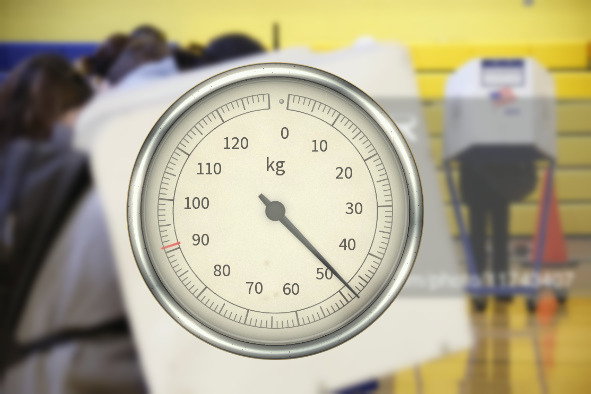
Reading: 48 kg
